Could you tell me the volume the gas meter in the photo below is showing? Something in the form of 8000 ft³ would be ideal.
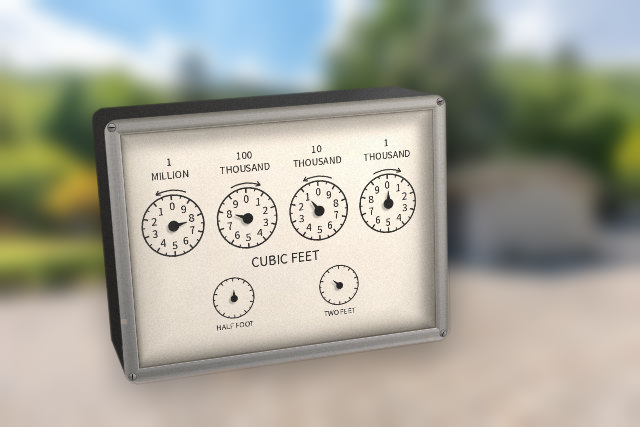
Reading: 781000 ft³
